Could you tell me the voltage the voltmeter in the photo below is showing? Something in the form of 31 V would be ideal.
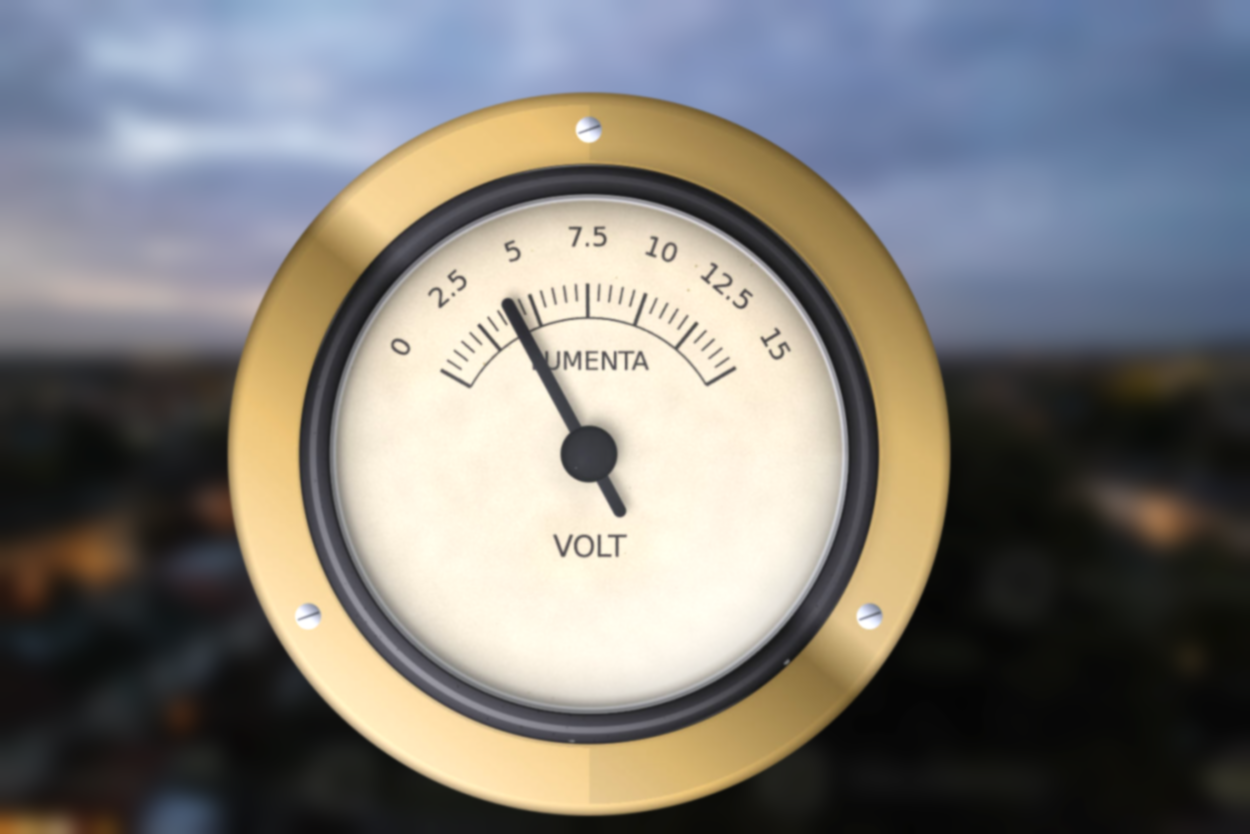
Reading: 4 V
